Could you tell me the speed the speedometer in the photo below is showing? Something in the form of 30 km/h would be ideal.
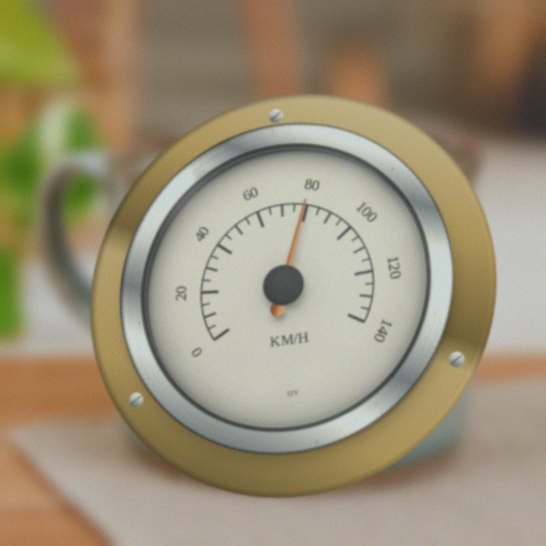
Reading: 80 km/h
